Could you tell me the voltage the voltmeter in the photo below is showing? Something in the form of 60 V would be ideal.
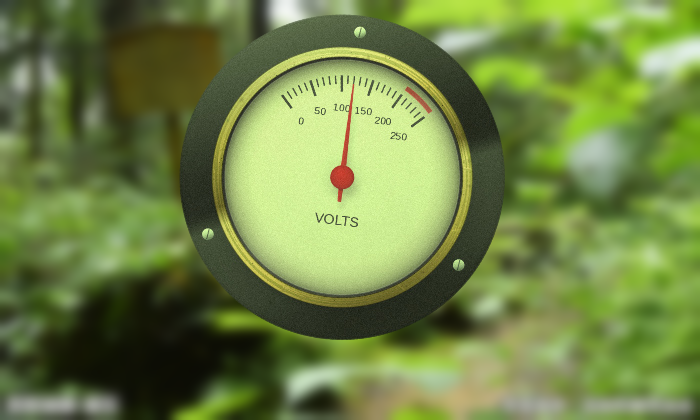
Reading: 120 V
